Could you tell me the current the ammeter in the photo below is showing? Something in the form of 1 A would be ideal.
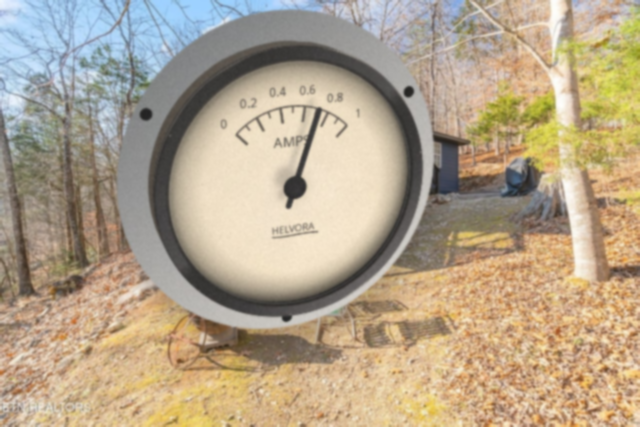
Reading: 0.7 A
